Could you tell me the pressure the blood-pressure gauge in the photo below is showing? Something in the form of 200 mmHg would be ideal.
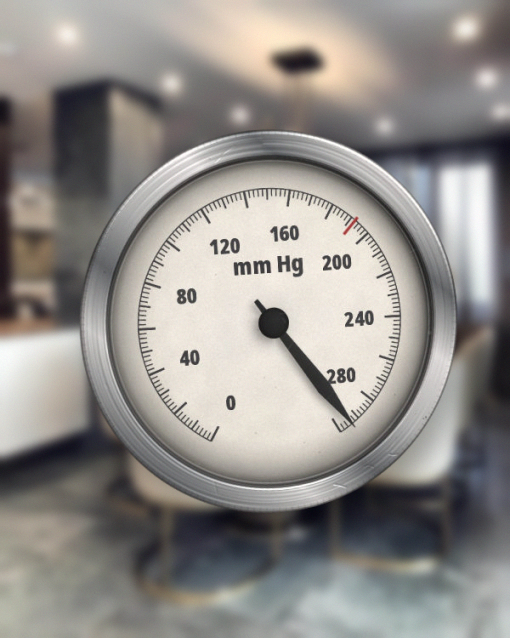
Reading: 294 mmHg
